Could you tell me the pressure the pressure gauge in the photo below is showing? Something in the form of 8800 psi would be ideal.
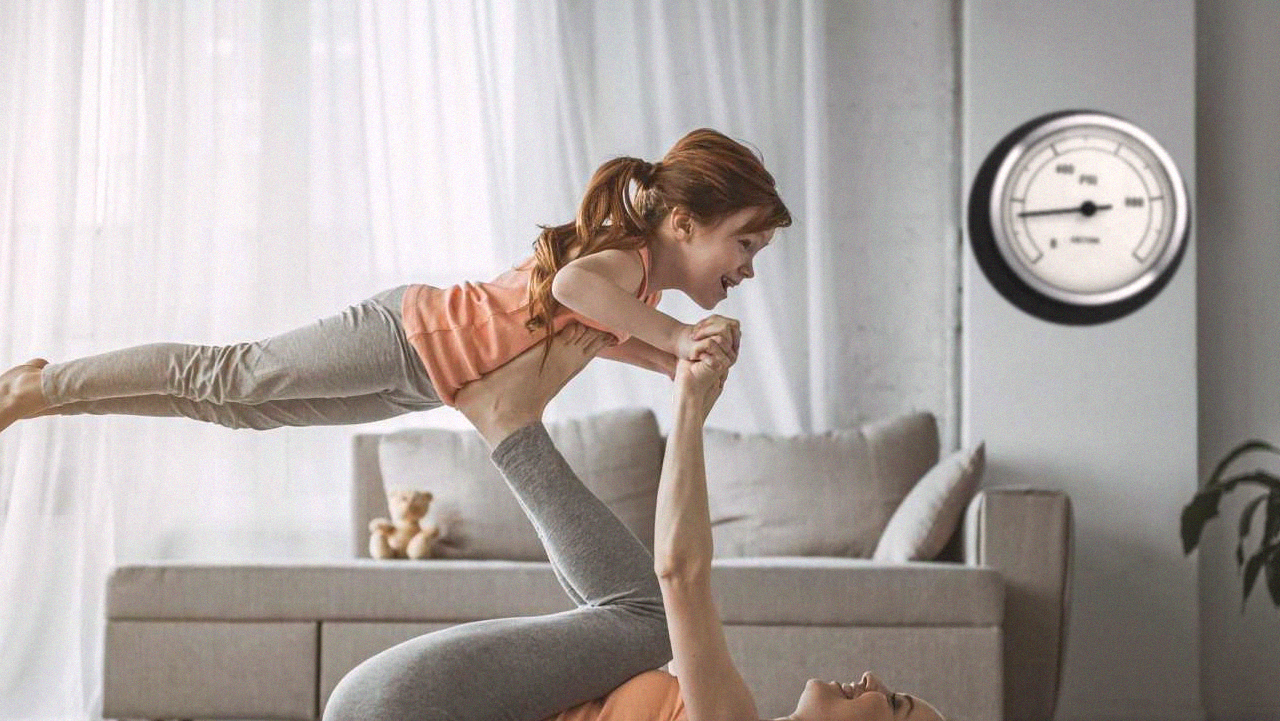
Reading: 150 psi
